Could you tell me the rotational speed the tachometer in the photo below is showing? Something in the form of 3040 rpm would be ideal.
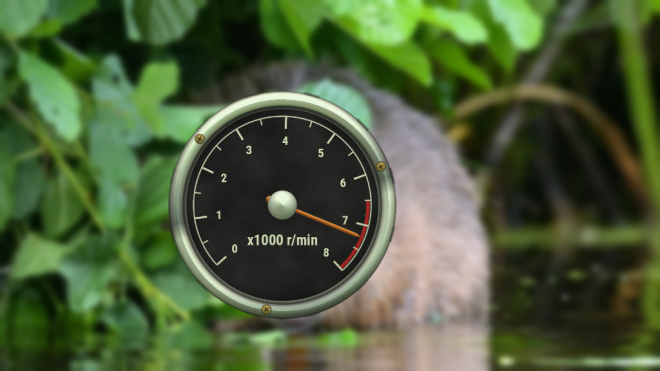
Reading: 7250 rpm
